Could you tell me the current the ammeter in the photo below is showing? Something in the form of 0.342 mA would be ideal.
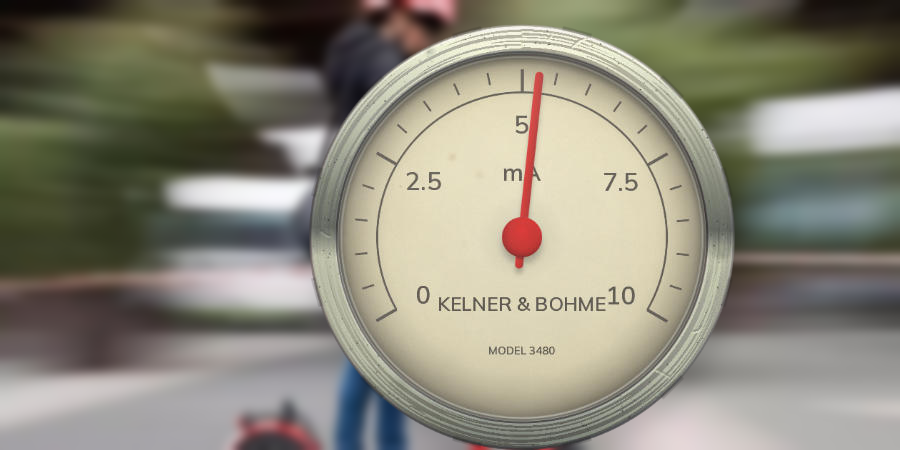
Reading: 5.25 mA
